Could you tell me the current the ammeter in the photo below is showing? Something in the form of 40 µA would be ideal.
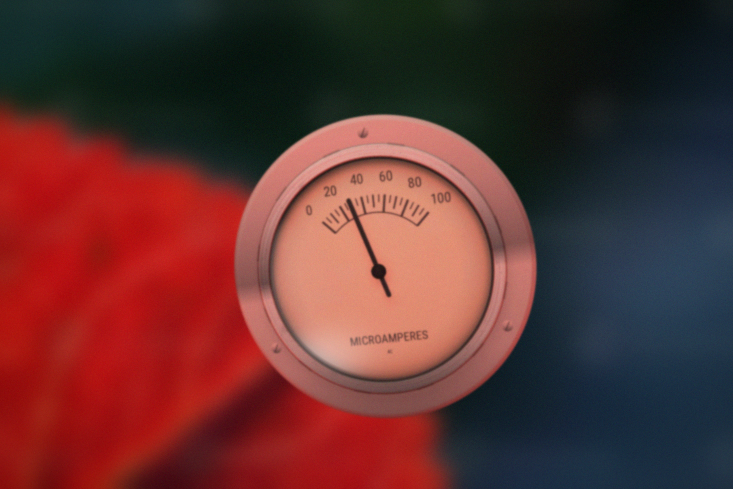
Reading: 30 µA
